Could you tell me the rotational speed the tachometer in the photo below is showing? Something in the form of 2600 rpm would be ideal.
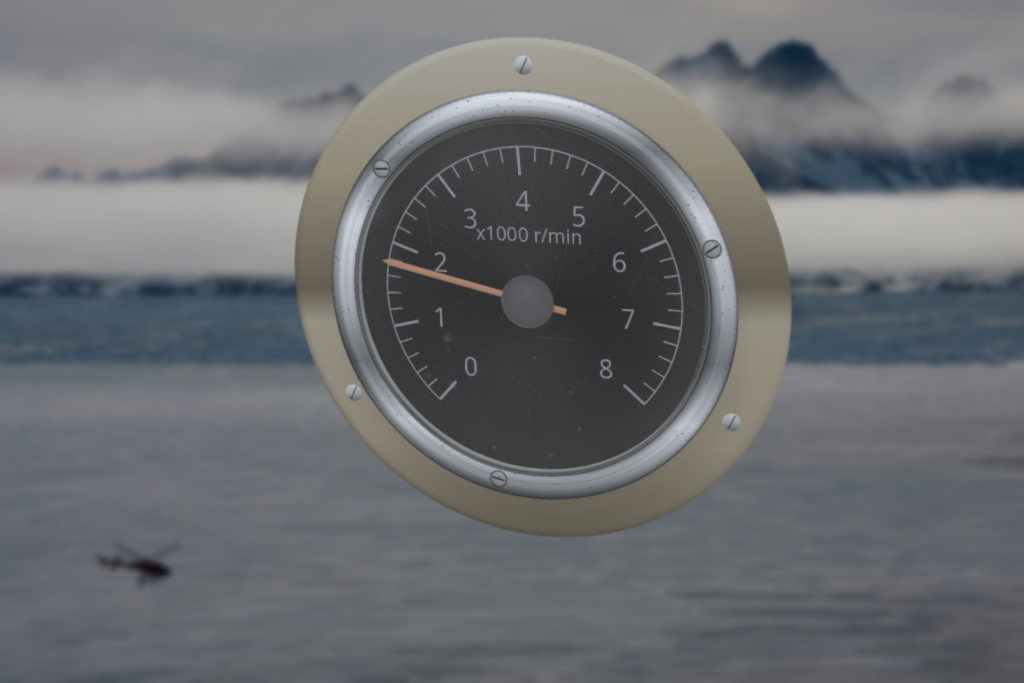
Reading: 1800 rpm
